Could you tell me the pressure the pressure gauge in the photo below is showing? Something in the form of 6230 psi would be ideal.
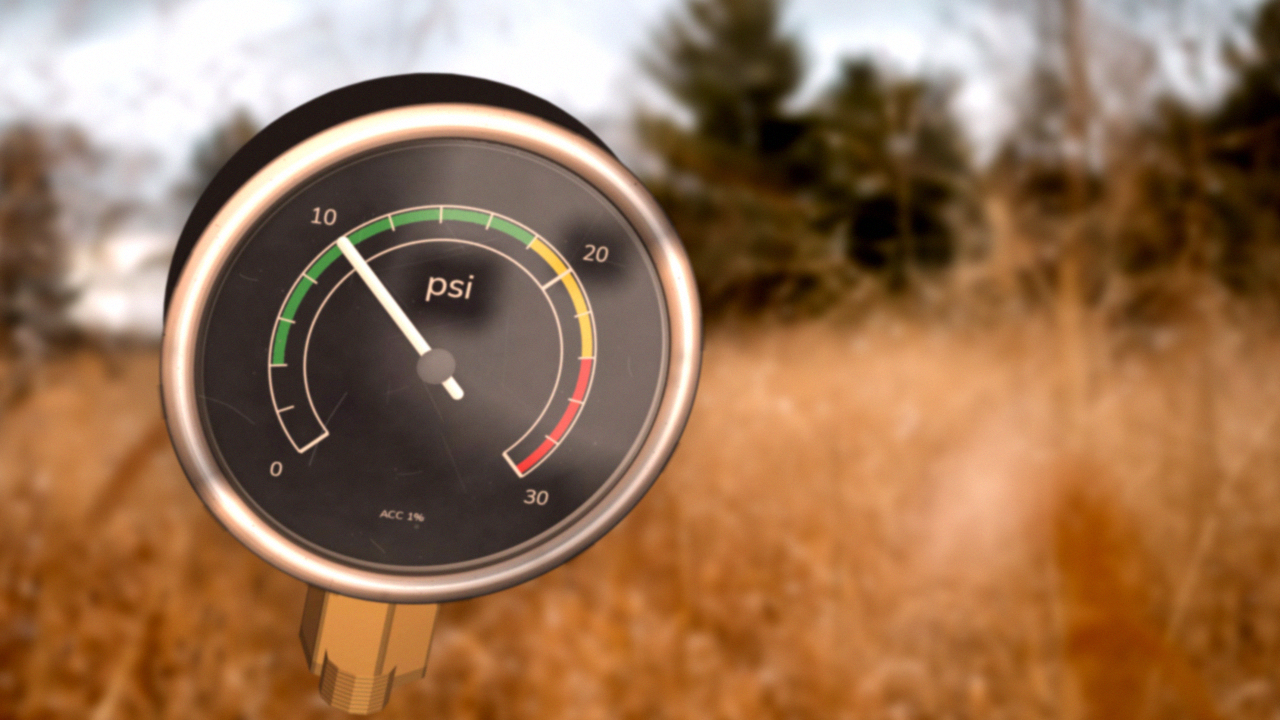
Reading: 10 psi
